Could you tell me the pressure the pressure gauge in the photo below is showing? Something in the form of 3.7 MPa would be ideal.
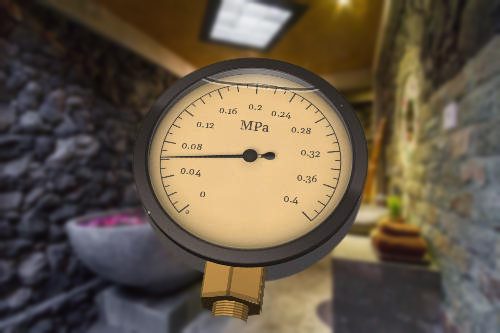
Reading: 0.06 MPa
